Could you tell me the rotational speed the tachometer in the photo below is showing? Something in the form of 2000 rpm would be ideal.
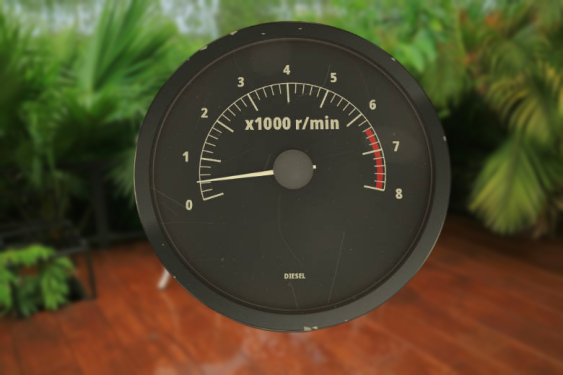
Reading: 400 rpm
